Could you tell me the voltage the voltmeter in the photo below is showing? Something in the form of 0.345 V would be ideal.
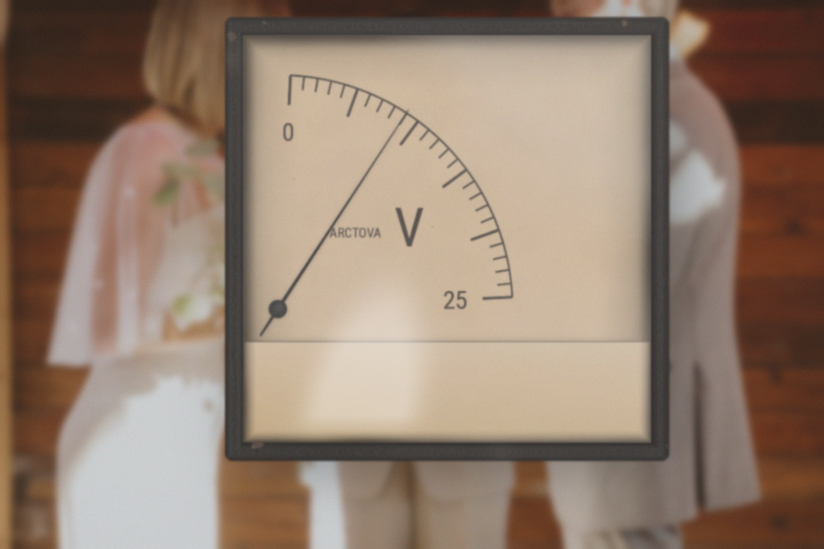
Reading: 9 V
